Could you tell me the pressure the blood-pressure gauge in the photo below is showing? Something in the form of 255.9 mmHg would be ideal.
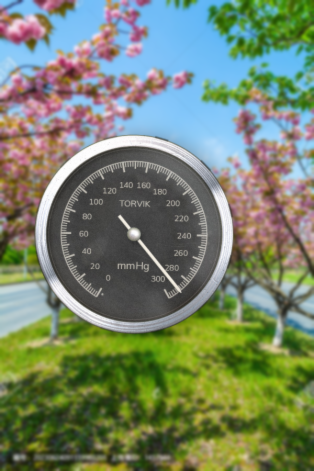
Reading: 290 mmHg
